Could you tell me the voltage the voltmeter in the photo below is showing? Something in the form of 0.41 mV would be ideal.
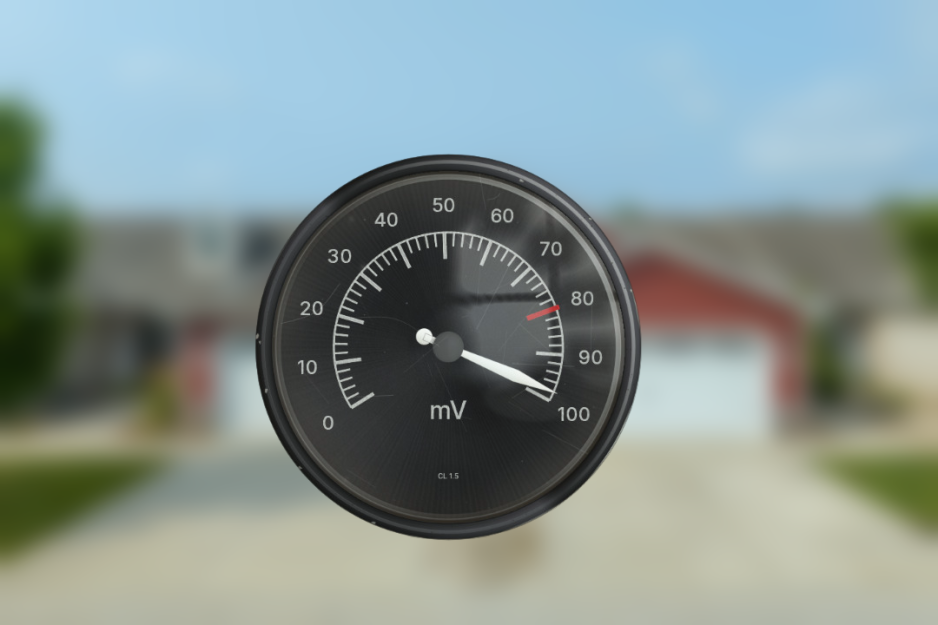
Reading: 98 mV
